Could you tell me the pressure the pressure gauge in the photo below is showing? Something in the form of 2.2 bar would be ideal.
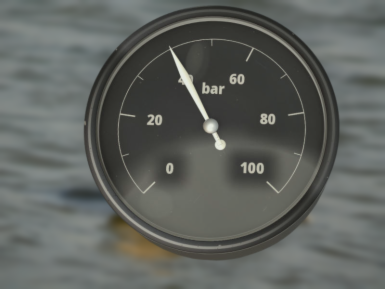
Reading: 40 bar
